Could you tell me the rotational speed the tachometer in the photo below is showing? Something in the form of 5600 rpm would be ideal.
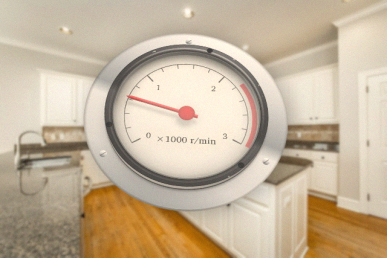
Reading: 600 rpm
